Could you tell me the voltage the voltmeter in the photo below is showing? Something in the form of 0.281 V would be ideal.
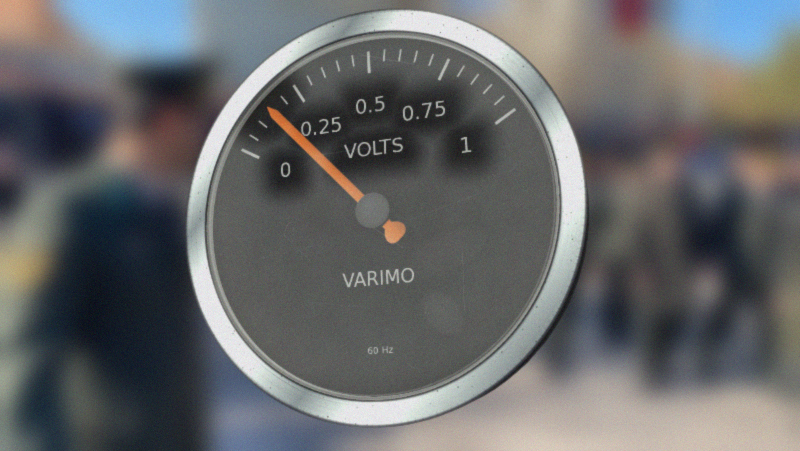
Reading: 0.15 V
